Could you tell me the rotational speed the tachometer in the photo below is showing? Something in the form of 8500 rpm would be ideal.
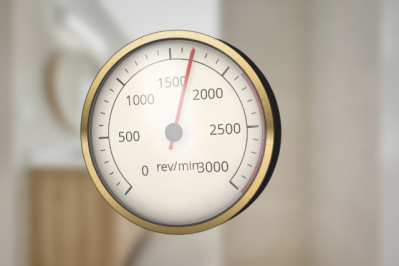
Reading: 1700 rpm
